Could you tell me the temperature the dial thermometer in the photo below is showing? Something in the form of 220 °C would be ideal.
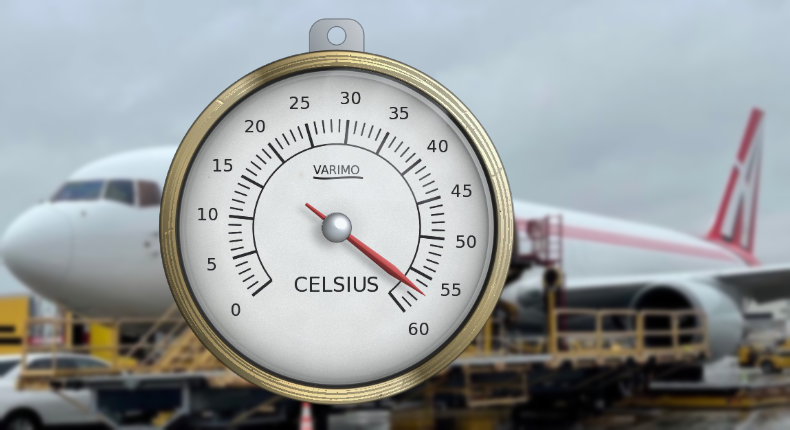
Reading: 57 °C
